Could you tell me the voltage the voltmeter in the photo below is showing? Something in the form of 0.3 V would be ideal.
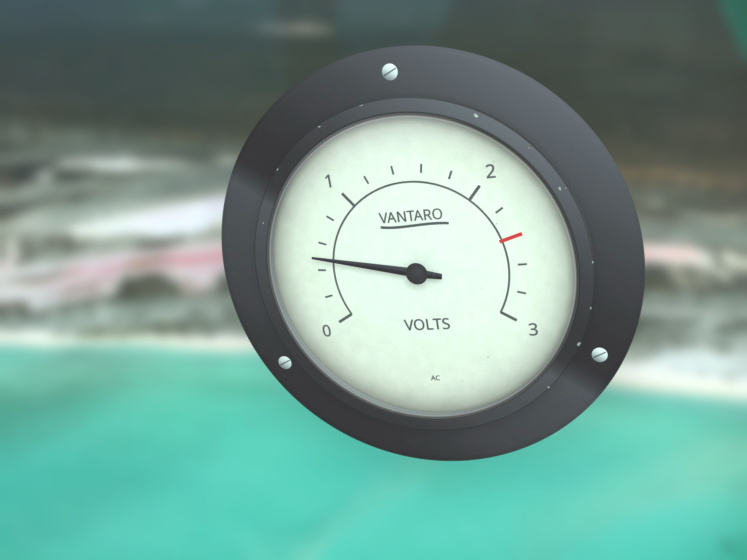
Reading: 0.5 V
